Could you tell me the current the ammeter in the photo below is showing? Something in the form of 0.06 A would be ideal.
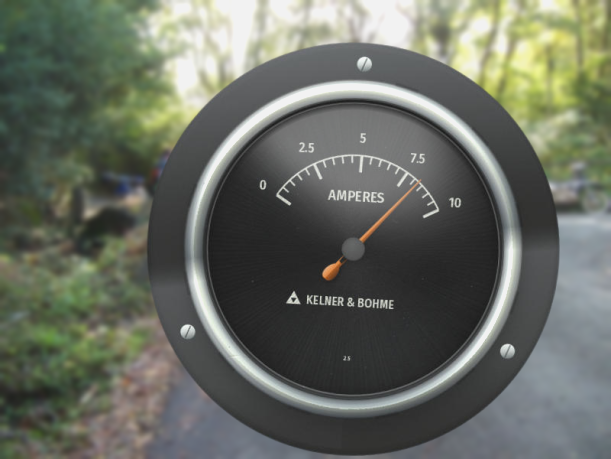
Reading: 8.25 A
